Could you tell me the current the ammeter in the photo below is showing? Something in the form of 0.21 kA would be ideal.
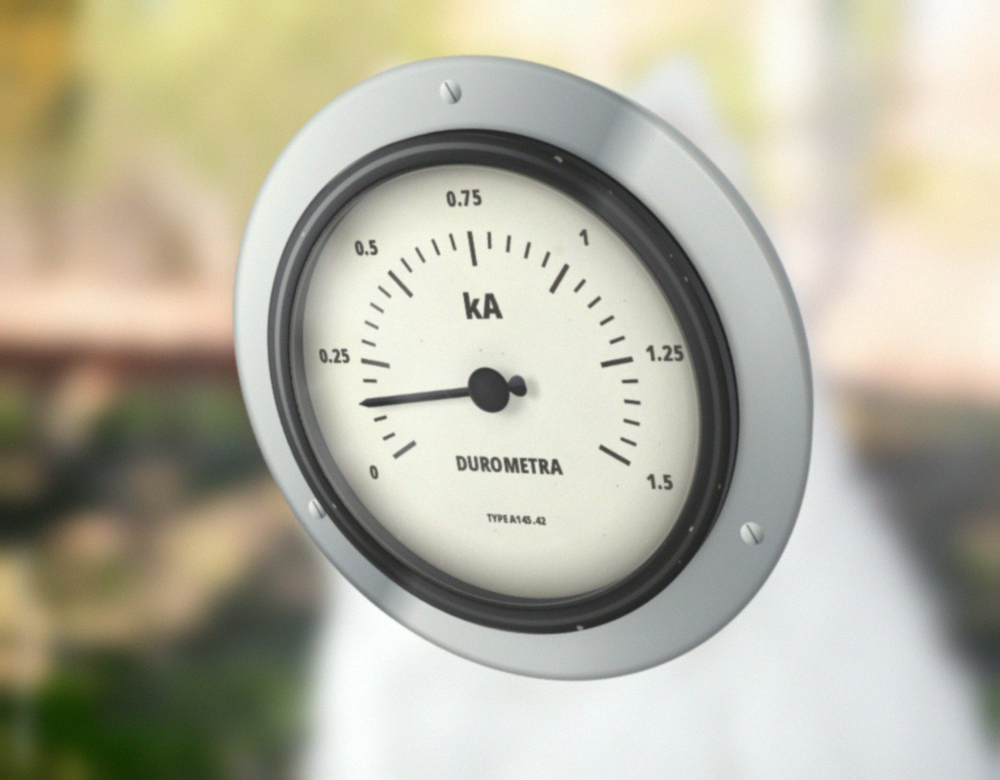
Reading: 0.15 kA
